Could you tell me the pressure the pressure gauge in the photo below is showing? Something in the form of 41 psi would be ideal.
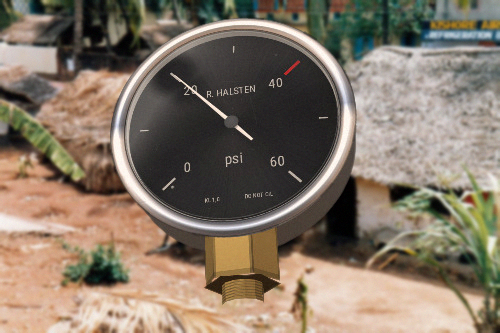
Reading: 20 psi
